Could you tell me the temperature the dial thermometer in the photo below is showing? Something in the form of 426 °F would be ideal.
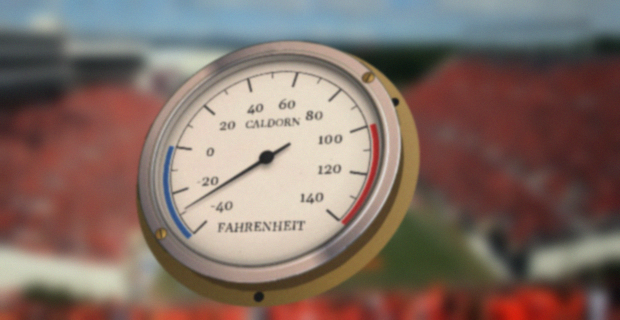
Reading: -30 °F
